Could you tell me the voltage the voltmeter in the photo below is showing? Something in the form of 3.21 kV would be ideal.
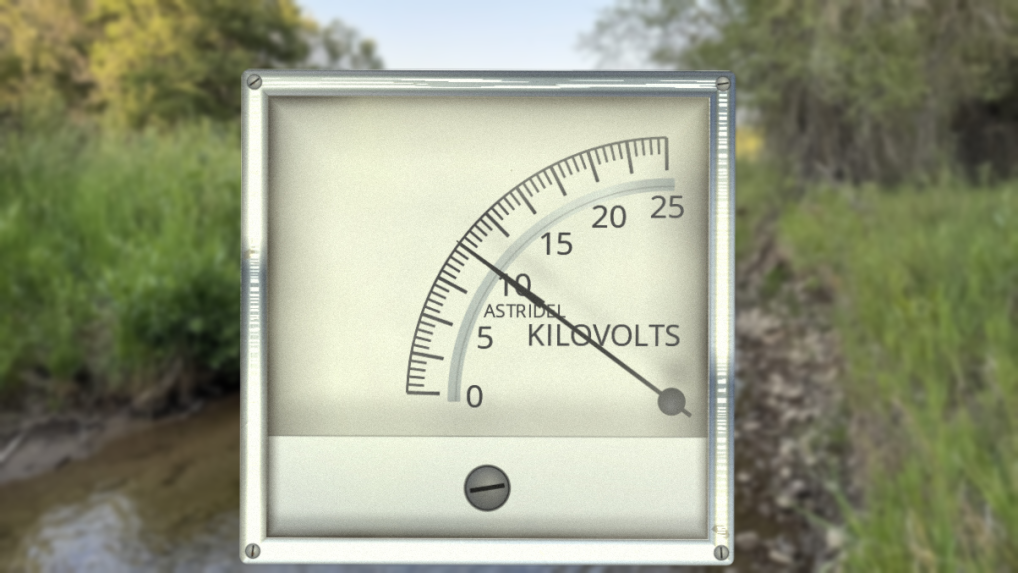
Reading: 10 kV
